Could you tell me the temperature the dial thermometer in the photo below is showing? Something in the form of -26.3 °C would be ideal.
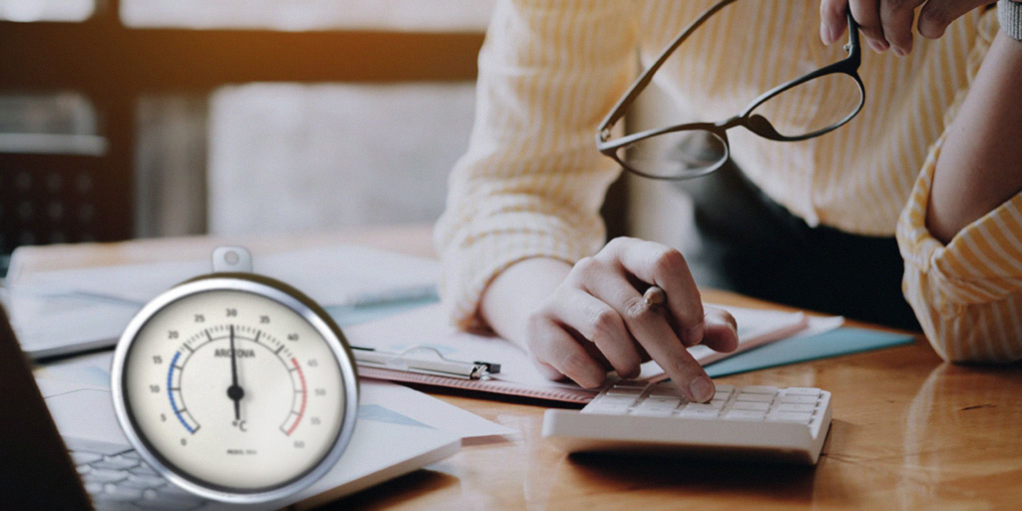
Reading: 30 °C
